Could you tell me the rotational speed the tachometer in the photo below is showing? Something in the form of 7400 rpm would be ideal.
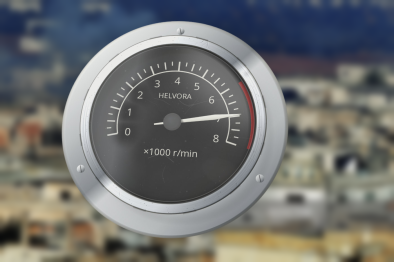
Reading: 7000 rpm
